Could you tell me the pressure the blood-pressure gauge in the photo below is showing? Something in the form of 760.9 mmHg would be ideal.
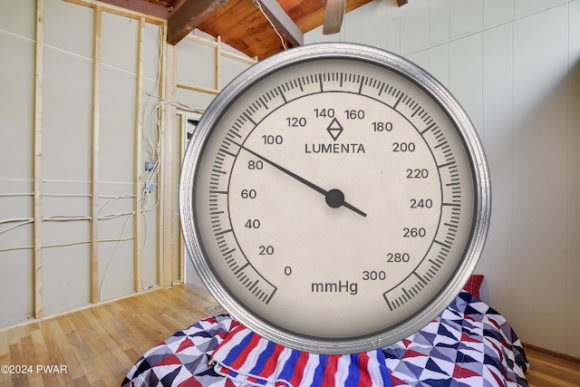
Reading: 86 mmHg
